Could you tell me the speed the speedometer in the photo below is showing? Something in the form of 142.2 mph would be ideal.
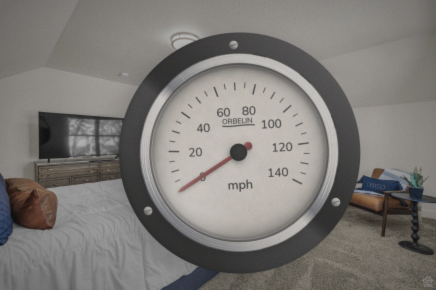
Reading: 0 mph
